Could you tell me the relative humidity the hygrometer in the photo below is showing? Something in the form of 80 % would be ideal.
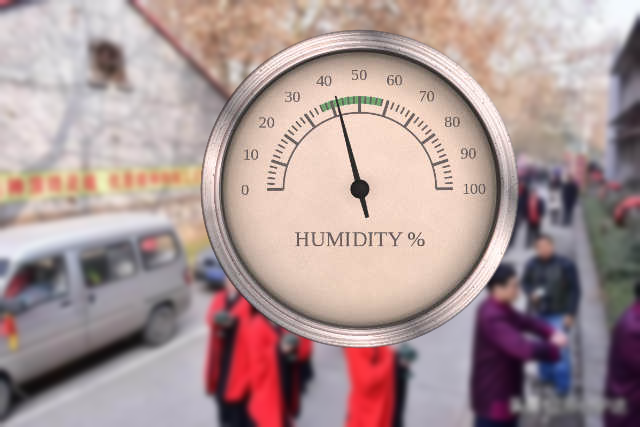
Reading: 42 %
